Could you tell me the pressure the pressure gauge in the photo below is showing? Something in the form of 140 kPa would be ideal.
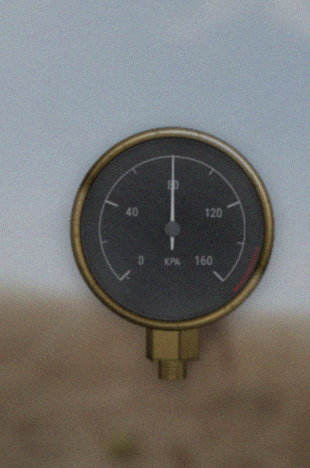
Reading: 80 kPa
